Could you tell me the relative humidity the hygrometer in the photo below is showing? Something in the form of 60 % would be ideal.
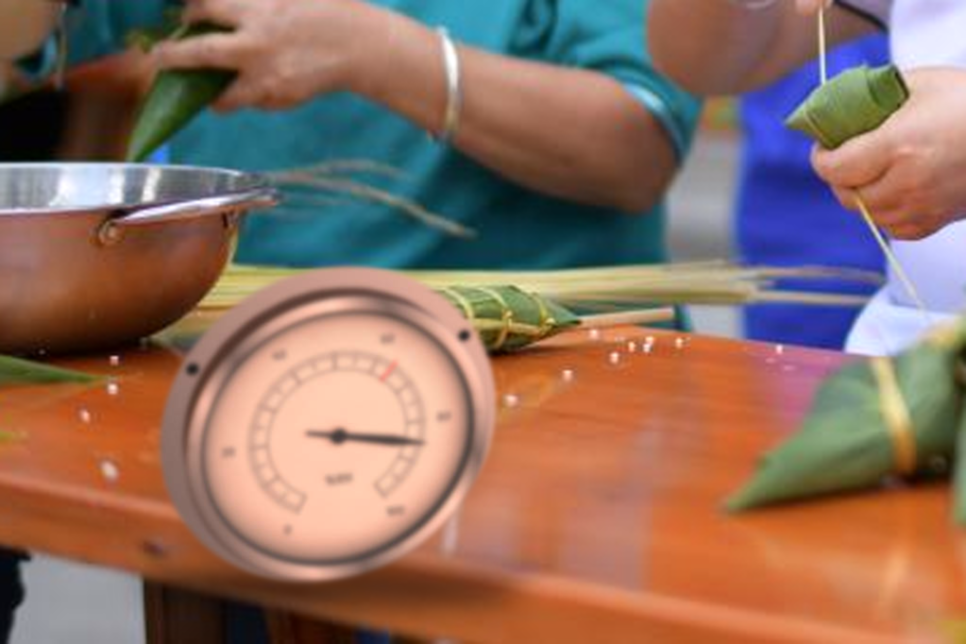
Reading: 85 %
